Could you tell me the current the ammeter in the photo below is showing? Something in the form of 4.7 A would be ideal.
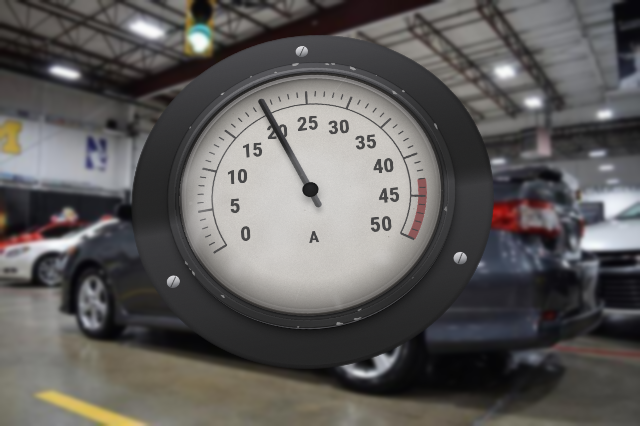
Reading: 20 A
